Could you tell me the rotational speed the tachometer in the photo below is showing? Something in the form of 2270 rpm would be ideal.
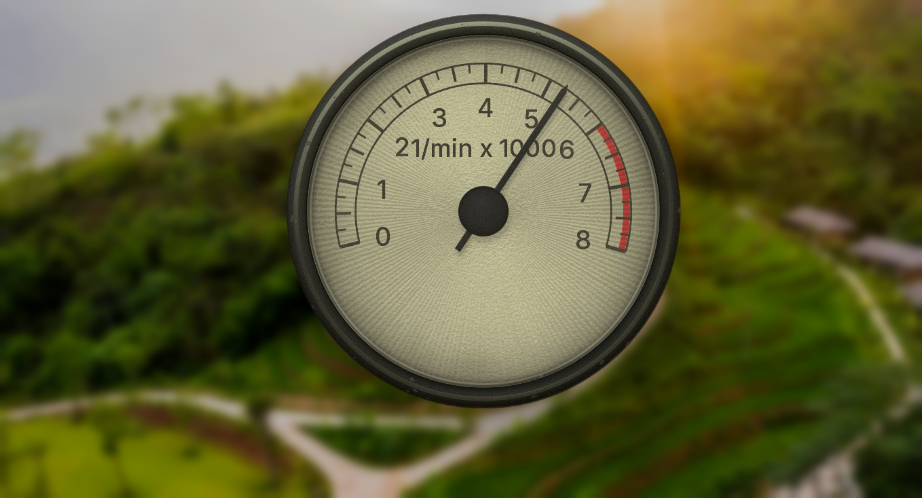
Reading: 5250 rpm
